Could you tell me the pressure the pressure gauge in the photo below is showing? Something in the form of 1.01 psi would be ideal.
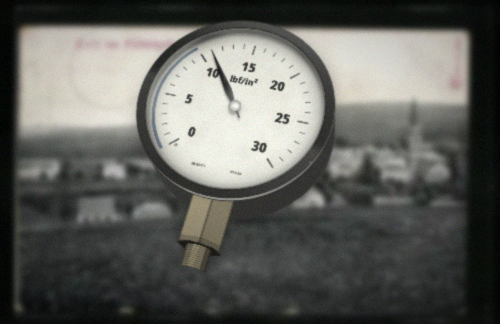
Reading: 11 psi
